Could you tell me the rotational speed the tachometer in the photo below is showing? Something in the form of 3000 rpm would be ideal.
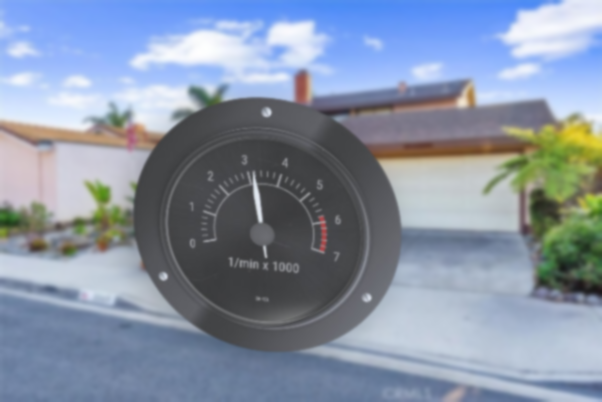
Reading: 3200 rpm
